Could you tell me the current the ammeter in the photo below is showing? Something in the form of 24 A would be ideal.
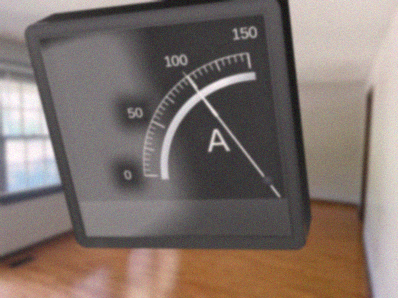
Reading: 100 A
